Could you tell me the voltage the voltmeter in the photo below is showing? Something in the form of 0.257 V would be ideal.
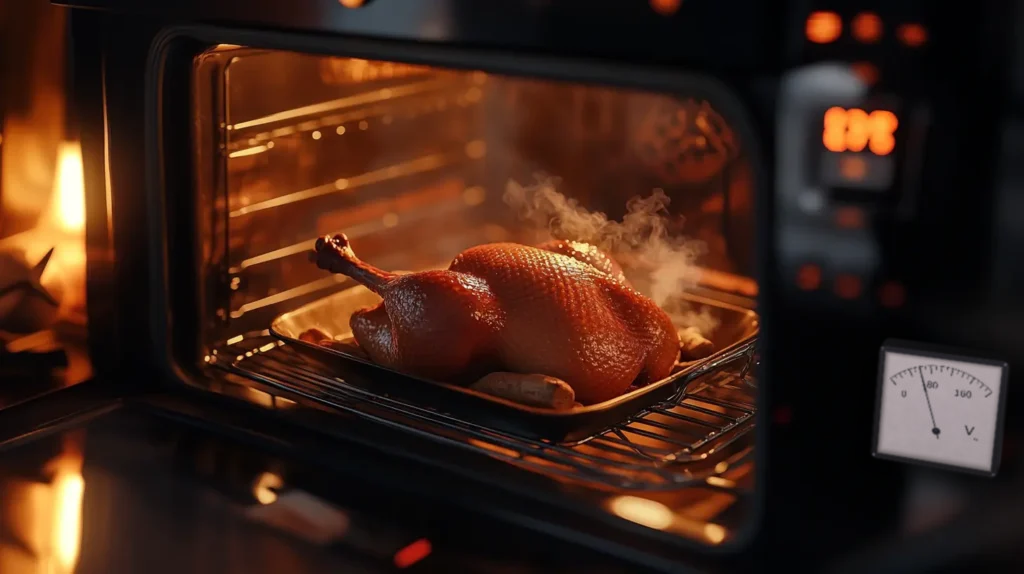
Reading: 60 V
